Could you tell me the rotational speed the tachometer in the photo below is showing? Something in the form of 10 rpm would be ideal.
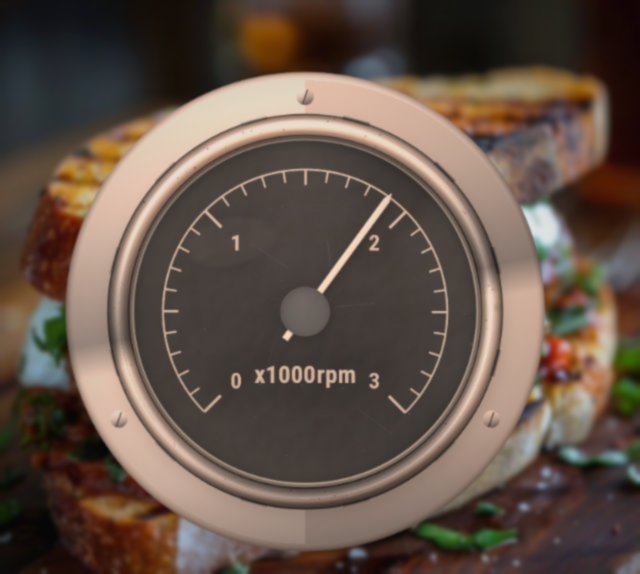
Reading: 1900 rpm
